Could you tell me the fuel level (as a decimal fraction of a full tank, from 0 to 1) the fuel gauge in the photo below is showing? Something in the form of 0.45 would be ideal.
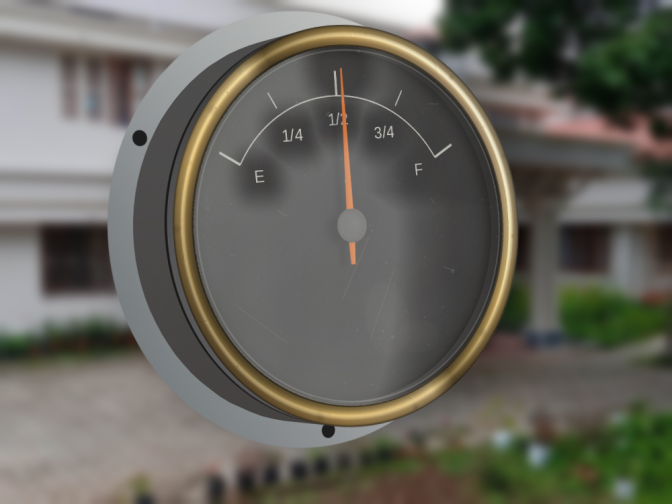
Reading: 0.5
